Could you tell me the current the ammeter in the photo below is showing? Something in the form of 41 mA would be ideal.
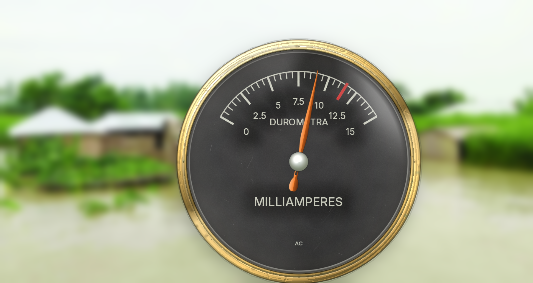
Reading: 9 mA
